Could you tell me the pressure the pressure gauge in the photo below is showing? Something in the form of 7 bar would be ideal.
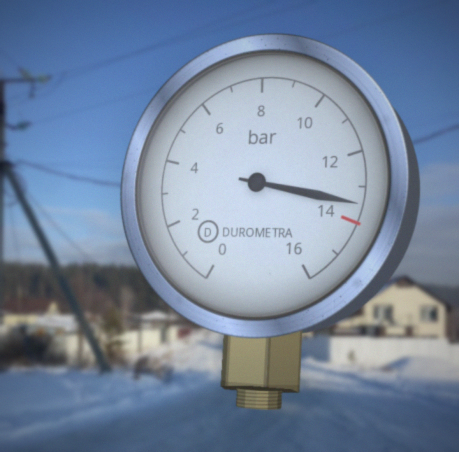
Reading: 13.5 bar
